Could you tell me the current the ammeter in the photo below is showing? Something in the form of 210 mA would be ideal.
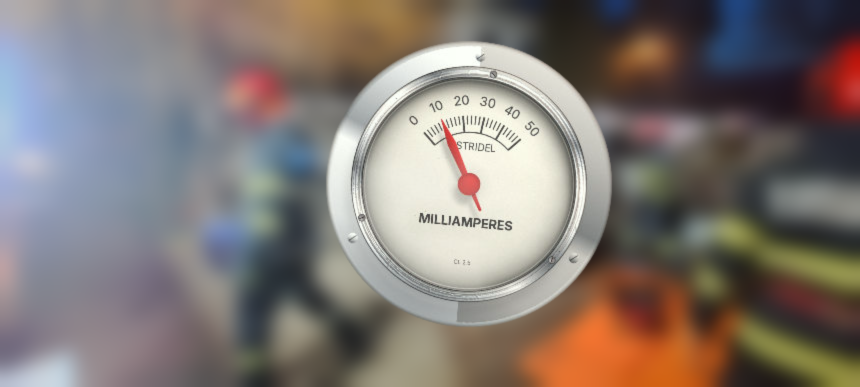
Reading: 10 mA
